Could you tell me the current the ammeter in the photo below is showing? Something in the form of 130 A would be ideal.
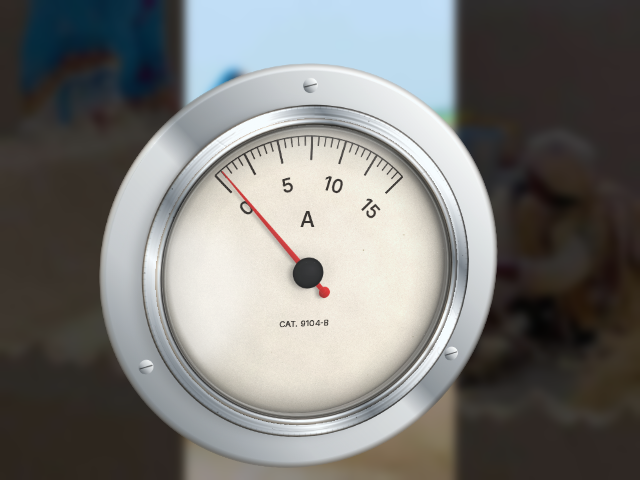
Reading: 0.5 A
